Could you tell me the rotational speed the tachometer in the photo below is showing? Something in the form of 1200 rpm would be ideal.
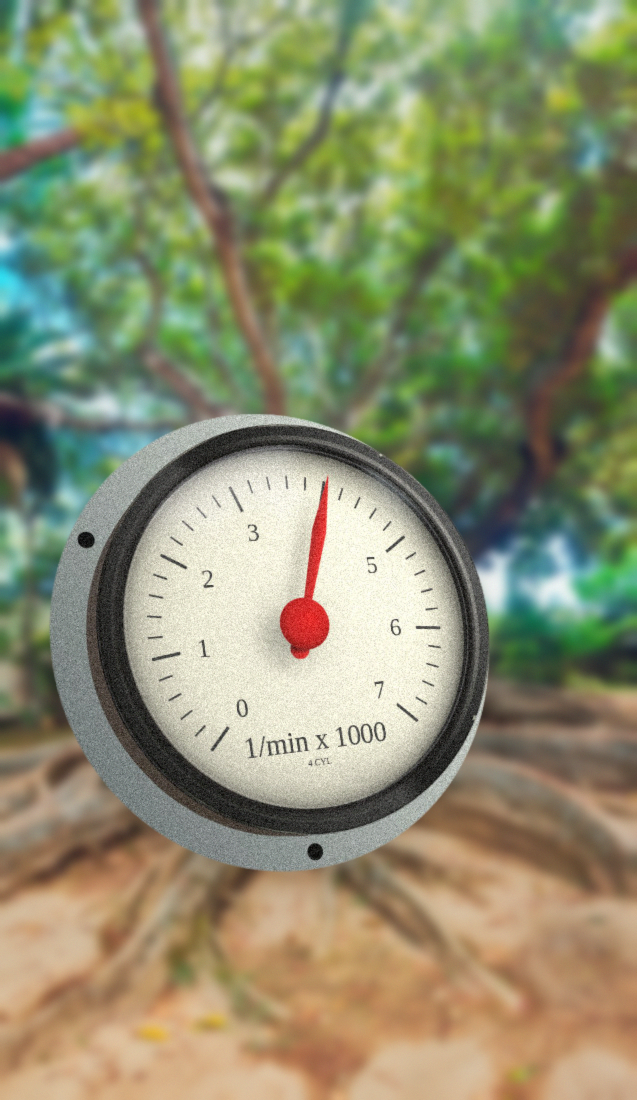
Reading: 4000 rpm
